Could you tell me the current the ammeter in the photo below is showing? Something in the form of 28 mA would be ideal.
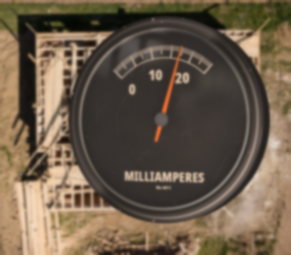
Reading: 17.5 mA
